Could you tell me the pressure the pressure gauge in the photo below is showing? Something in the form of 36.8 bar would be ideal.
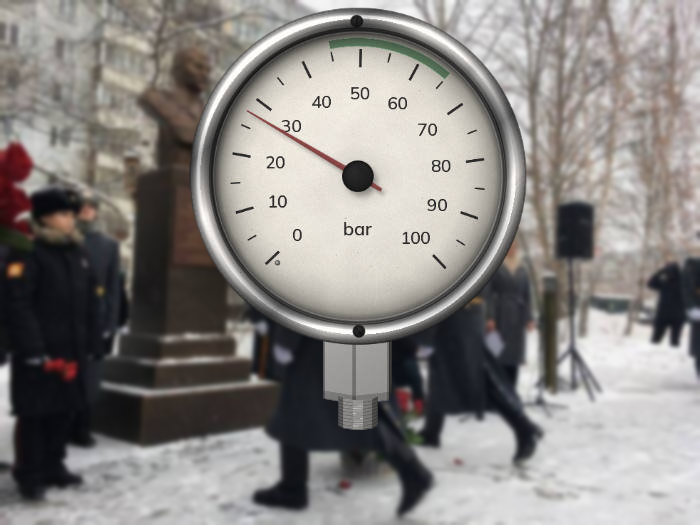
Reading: 27.5 bar
